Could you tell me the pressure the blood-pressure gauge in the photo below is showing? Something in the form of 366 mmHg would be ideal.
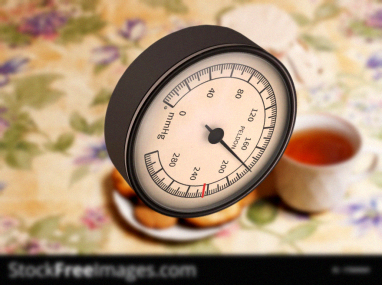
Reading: 180 mmHg
